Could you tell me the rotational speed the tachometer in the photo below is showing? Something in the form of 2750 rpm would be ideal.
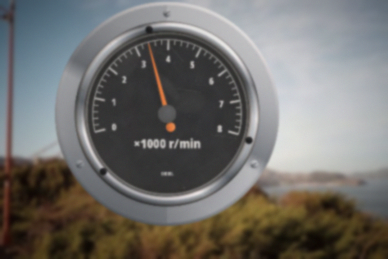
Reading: 3400 rpm
